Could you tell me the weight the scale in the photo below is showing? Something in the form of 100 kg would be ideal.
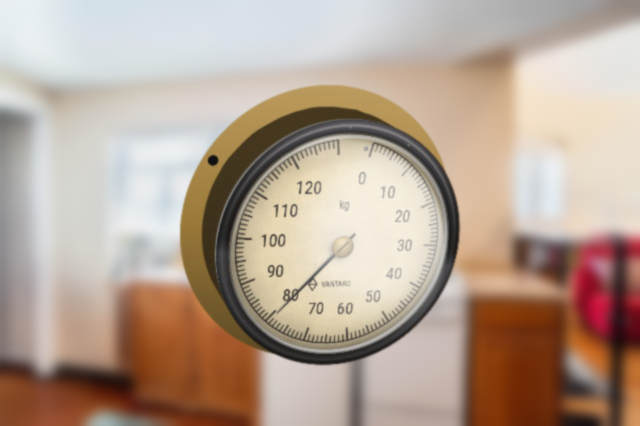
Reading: 80 kg
